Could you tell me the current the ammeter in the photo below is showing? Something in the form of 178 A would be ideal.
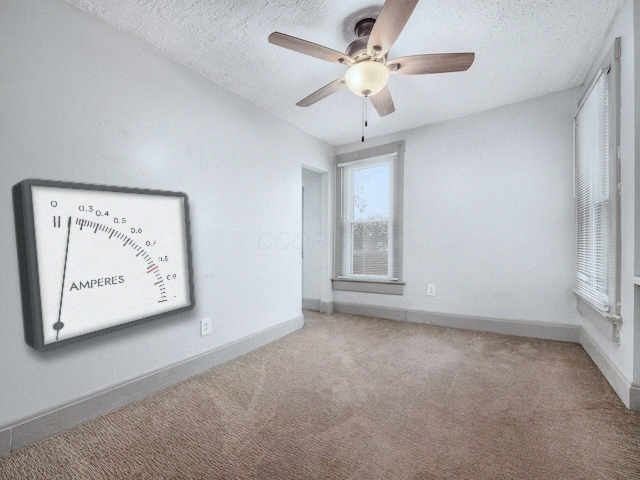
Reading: 0.2 A
